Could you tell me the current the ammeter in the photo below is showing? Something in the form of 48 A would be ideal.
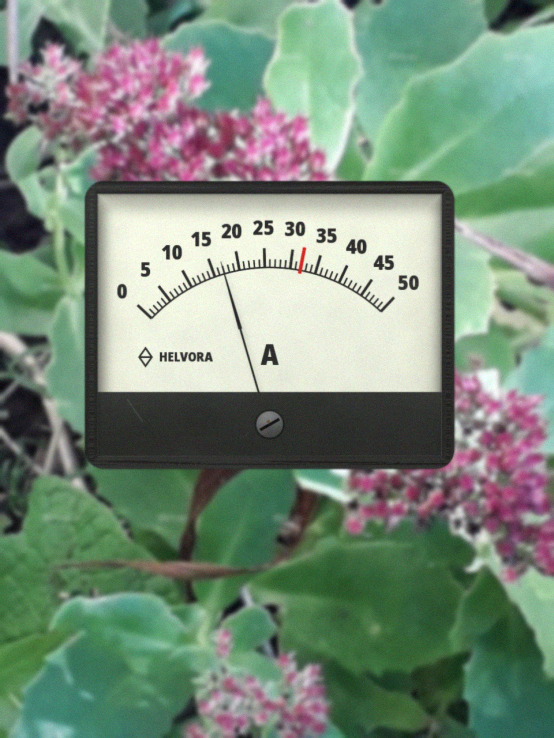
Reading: 17 A
